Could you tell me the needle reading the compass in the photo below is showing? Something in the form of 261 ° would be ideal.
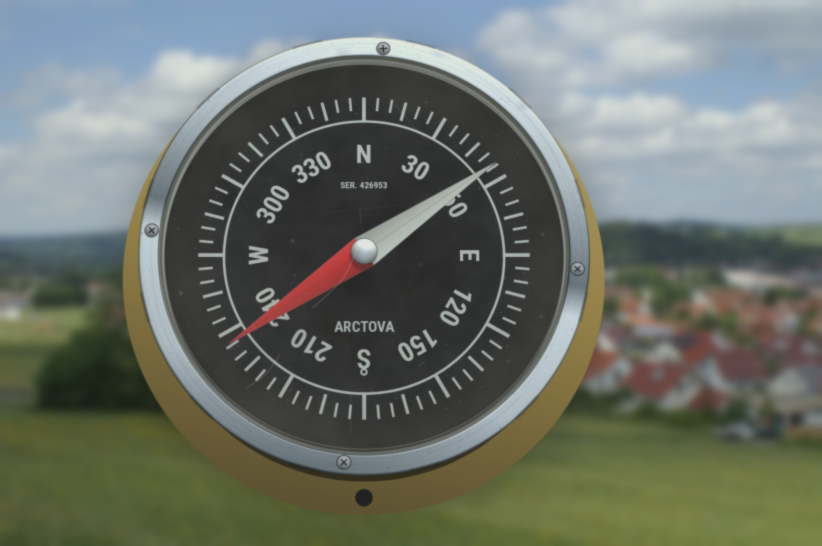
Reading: 235 °
